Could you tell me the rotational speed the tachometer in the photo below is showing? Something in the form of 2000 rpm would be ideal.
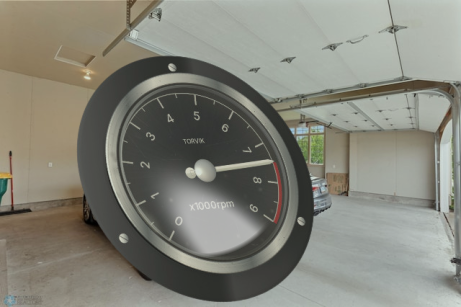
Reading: 7500 rpm
